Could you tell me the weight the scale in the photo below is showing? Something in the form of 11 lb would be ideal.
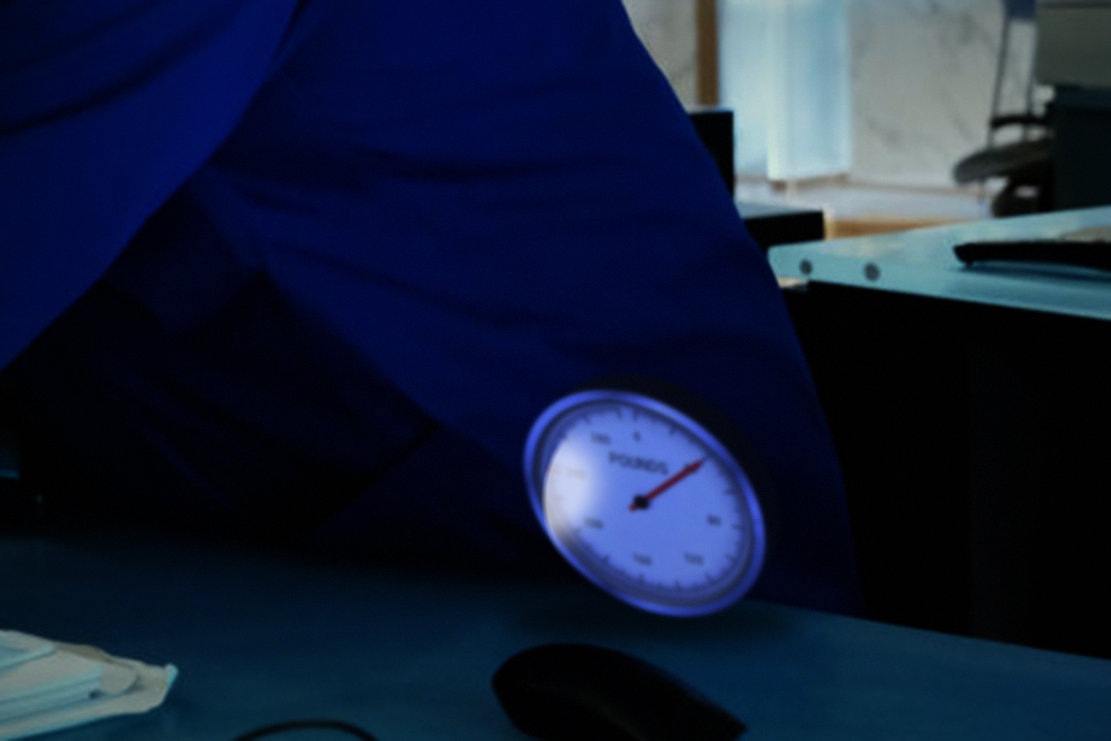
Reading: 40 lb
